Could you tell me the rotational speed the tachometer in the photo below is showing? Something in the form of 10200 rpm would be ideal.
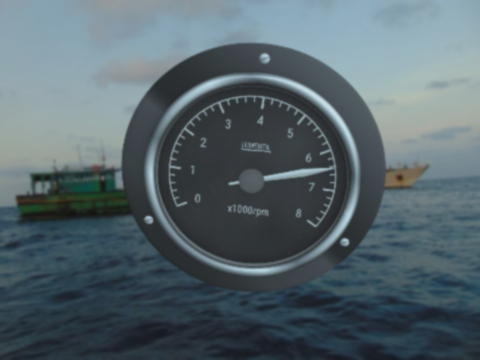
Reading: 6400 rpm
